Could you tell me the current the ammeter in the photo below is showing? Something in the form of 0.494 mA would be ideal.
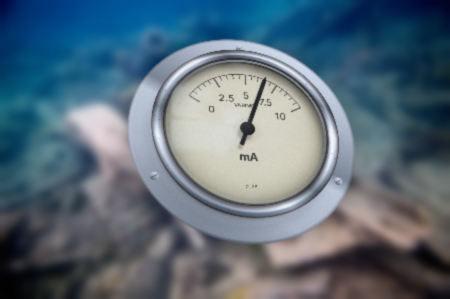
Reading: 6.5 mA
